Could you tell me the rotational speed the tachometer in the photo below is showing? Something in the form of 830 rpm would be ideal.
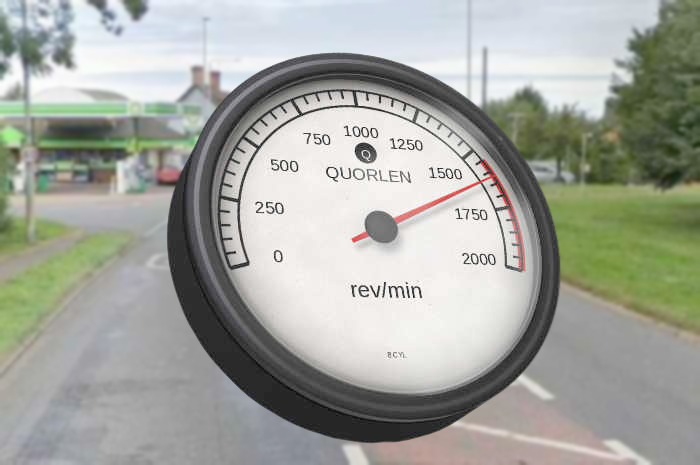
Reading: 1625 rpm
